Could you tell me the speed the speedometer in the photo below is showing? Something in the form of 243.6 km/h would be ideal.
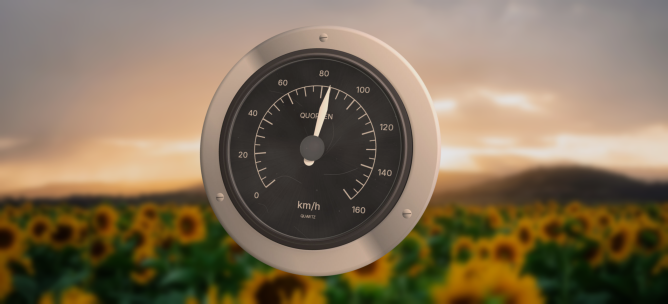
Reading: 85 km/h
